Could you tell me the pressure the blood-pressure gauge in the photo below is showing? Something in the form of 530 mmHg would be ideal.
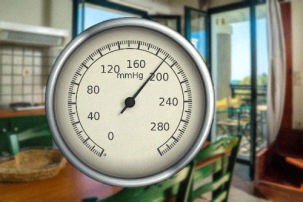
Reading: 190 mmHg
